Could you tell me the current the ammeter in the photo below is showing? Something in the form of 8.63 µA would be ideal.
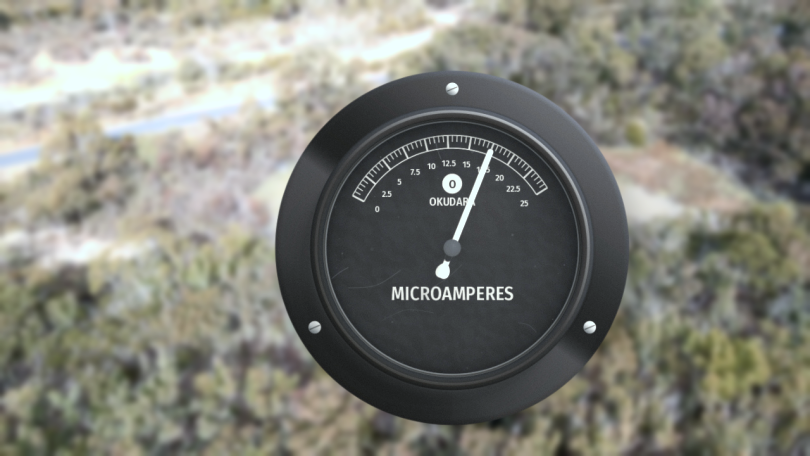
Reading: 17.5 µA
